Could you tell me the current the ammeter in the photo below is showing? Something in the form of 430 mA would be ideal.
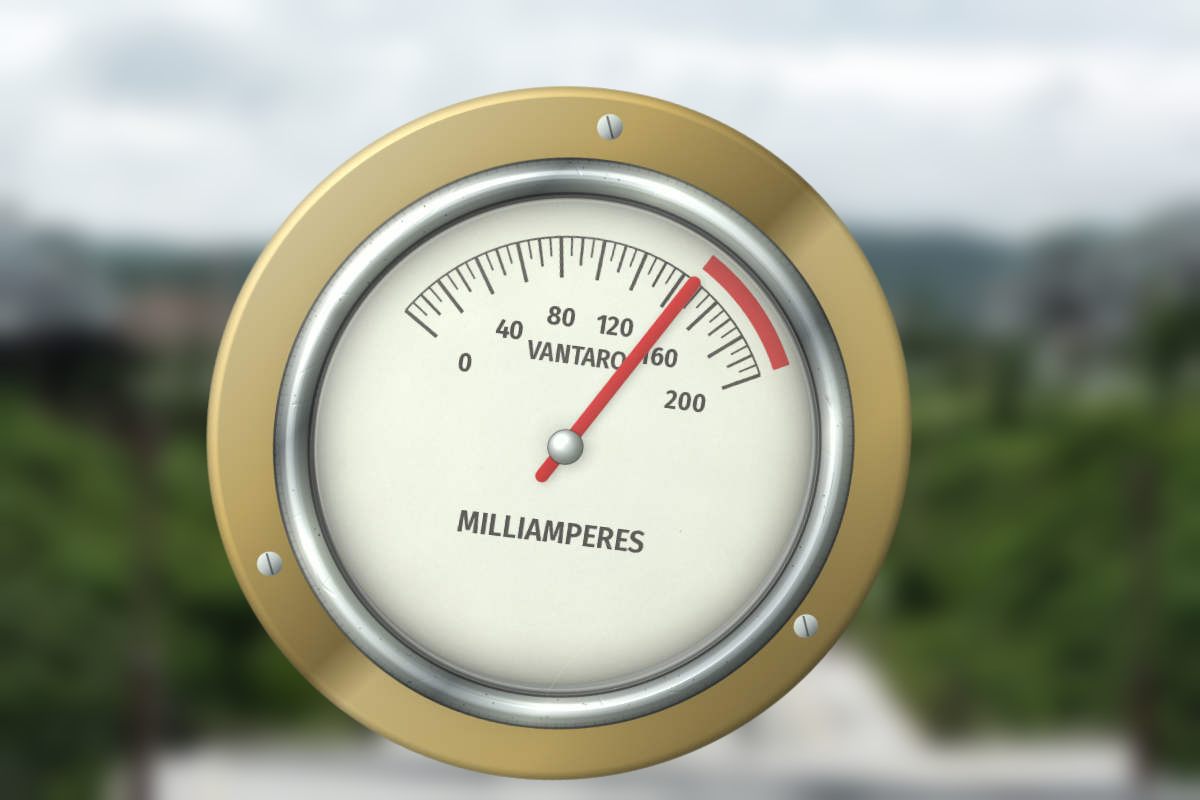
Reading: 145 mA
